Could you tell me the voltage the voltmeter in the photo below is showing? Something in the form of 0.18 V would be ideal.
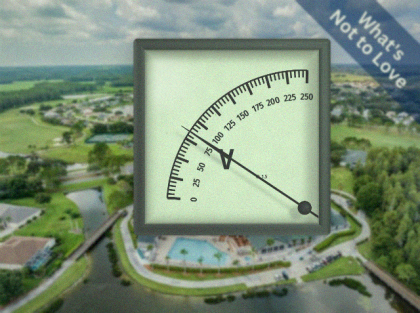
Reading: 85 V
